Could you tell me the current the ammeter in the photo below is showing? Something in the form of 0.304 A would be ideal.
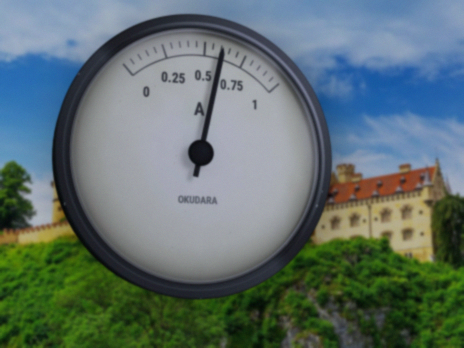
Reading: 0.6 A
